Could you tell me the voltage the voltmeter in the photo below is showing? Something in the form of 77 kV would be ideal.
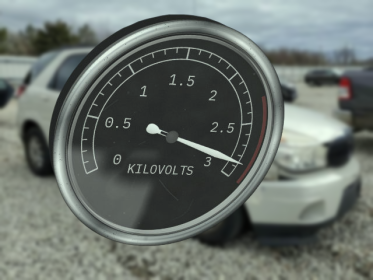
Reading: 2.85 kV
